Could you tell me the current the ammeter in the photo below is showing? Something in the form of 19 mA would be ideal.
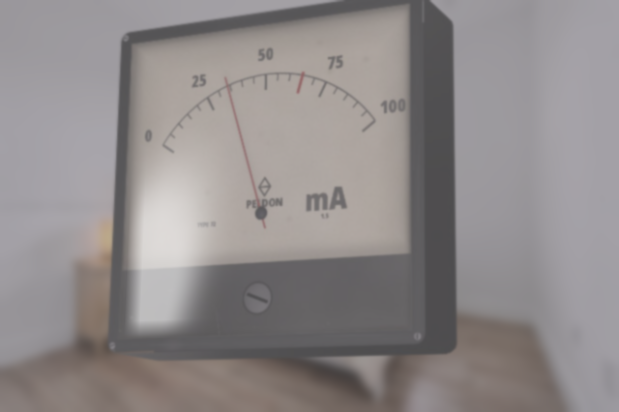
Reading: 35 mA
